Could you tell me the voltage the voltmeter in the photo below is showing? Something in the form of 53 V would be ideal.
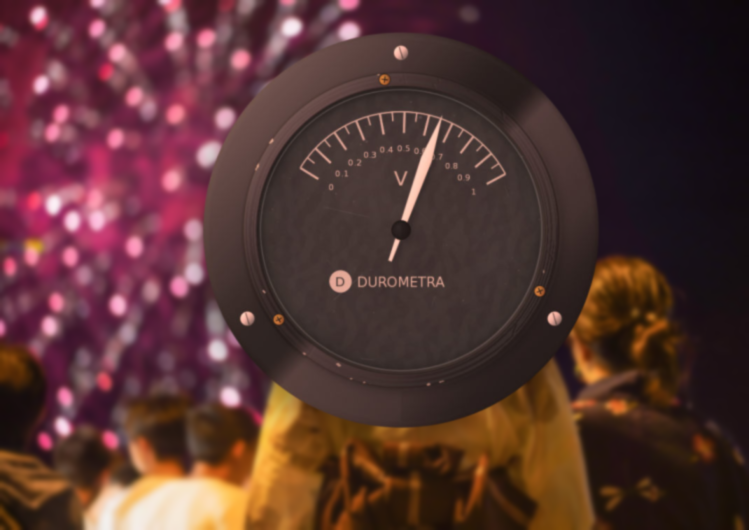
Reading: 0.65 V
